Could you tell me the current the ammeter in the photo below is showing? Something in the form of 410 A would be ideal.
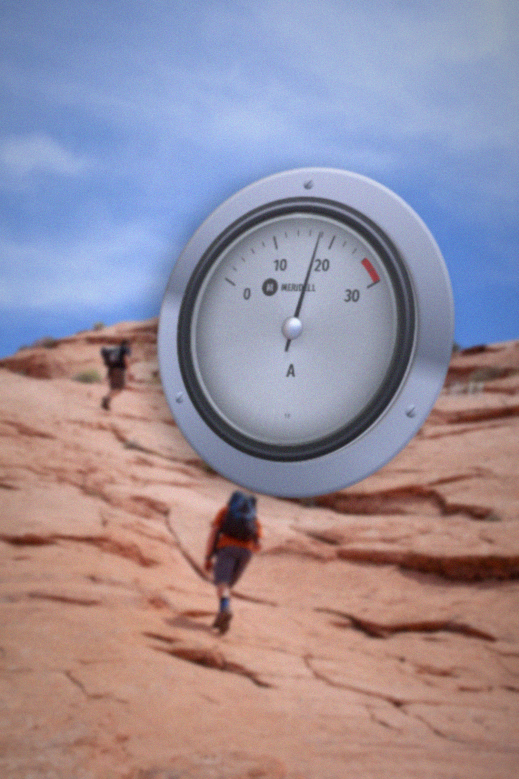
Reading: 18 A
